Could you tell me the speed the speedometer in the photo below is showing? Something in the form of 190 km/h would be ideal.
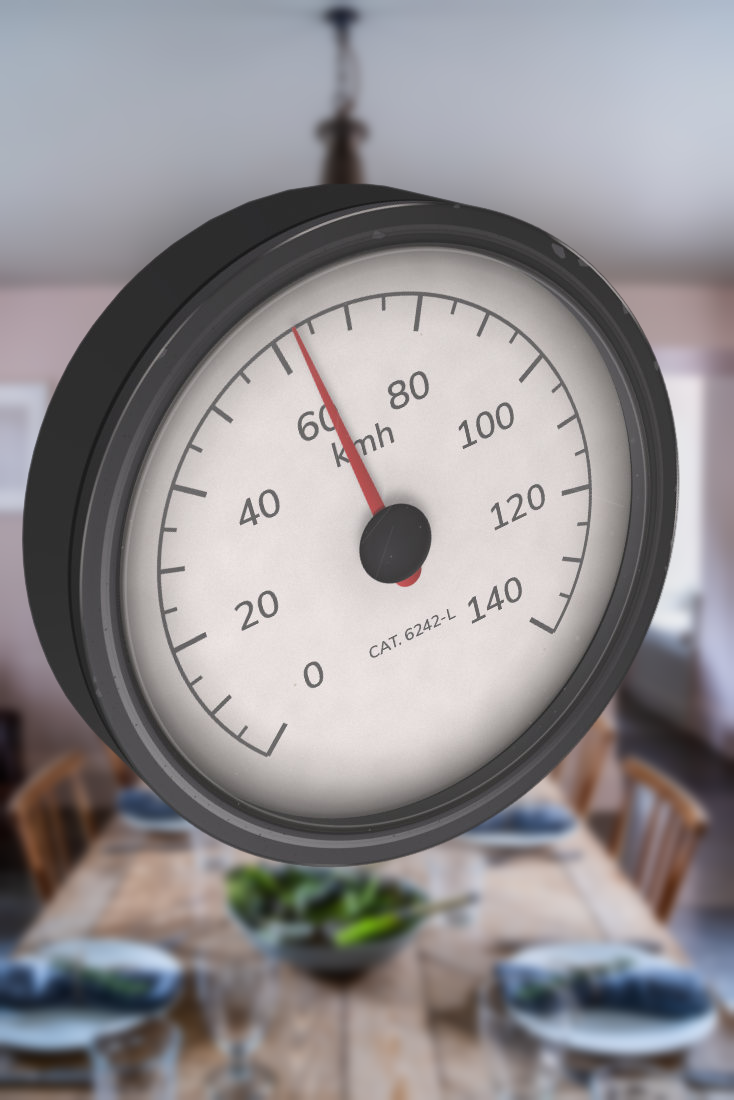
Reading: 62.5 km/h
